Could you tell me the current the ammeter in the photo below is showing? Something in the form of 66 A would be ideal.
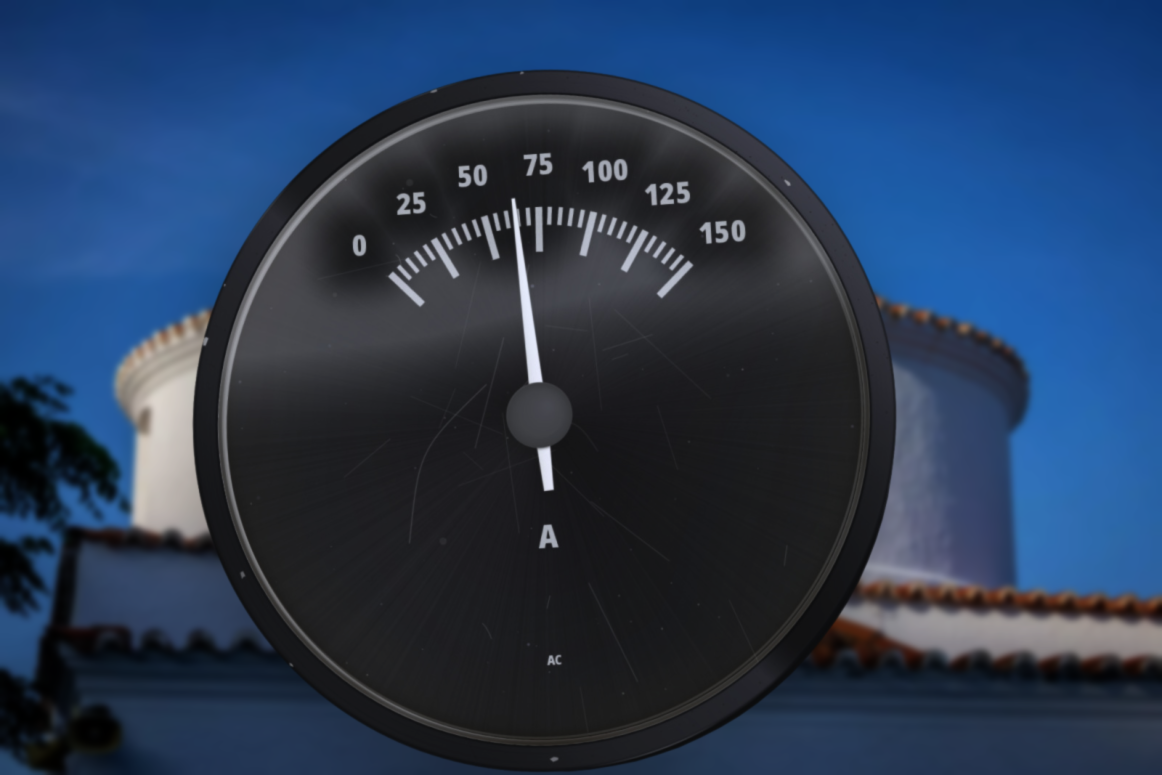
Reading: 65 A
